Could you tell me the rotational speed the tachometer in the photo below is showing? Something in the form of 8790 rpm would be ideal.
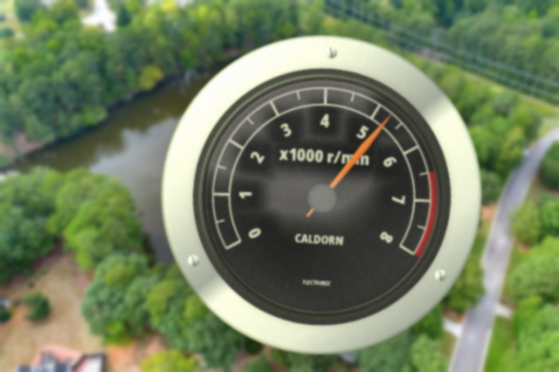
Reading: 5250 rpm
